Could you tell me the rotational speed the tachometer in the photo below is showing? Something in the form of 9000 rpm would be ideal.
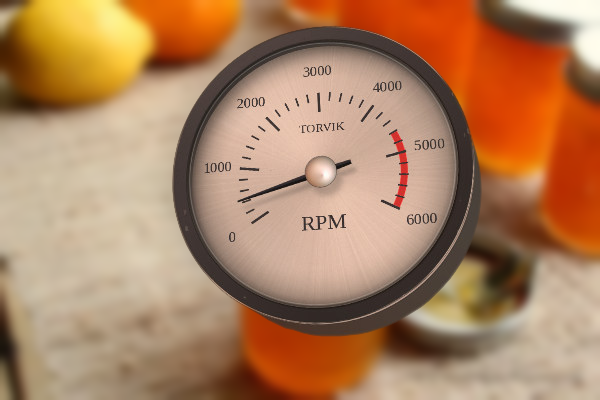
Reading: 400 rpm
